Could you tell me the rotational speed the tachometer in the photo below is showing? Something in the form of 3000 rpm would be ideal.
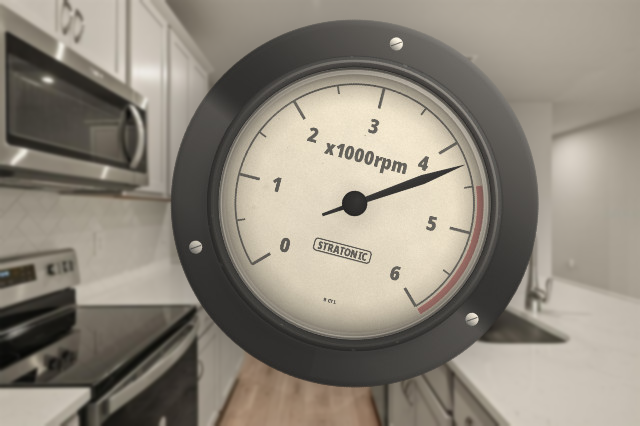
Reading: 4250 rpm
